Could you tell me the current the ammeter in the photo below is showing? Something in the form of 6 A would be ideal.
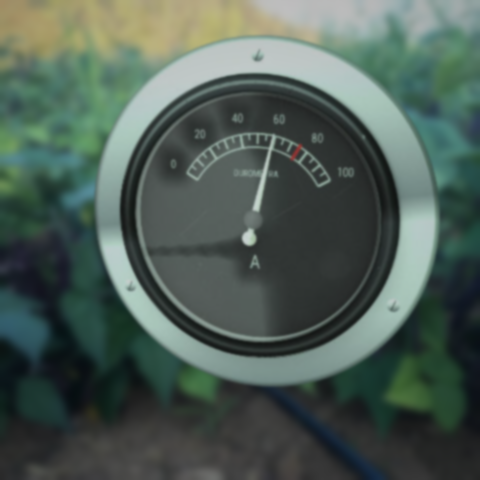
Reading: 60 A
